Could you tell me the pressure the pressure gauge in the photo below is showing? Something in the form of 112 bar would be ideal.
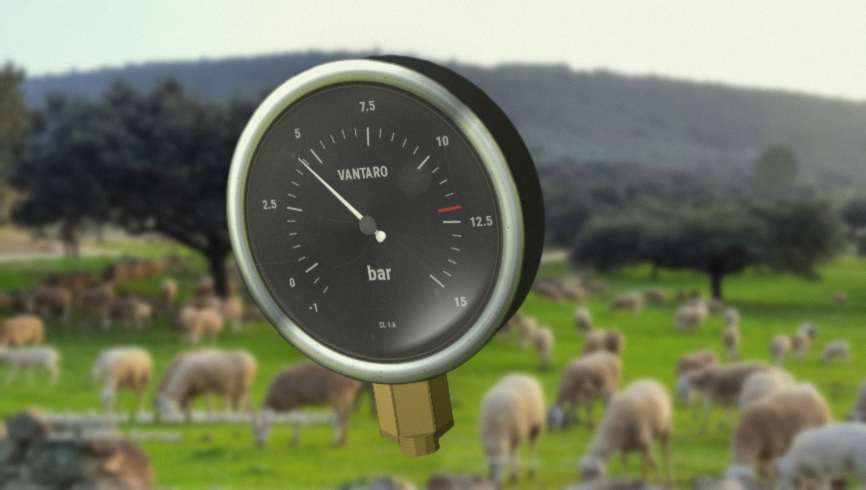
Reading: 4.5 bar
